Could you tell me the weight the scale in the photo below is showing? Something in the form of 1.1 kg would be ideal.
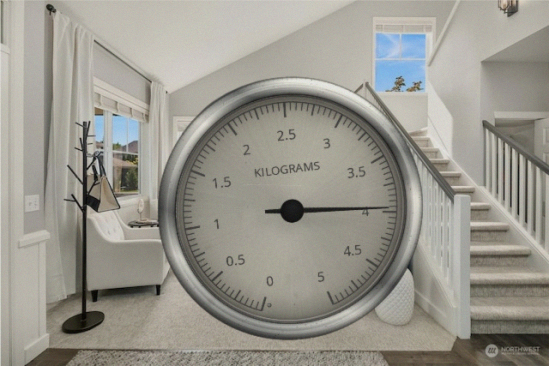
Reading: 3.95 kg
